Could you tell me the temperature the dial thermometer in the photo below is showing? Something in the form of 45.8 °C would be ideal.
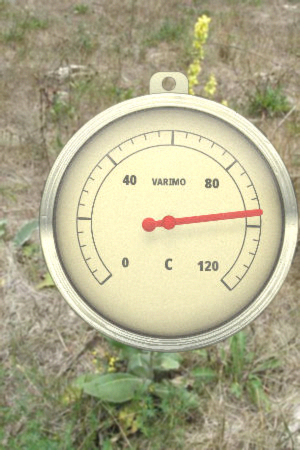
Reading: 96 °C
